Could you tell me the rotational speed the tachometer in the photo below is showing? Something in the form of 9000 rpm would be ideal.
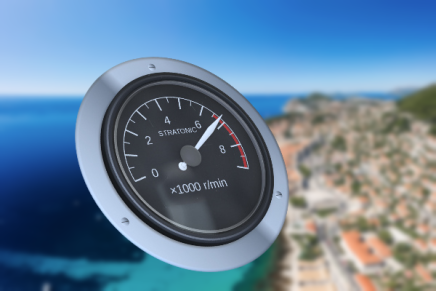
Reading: 6750 rpm
